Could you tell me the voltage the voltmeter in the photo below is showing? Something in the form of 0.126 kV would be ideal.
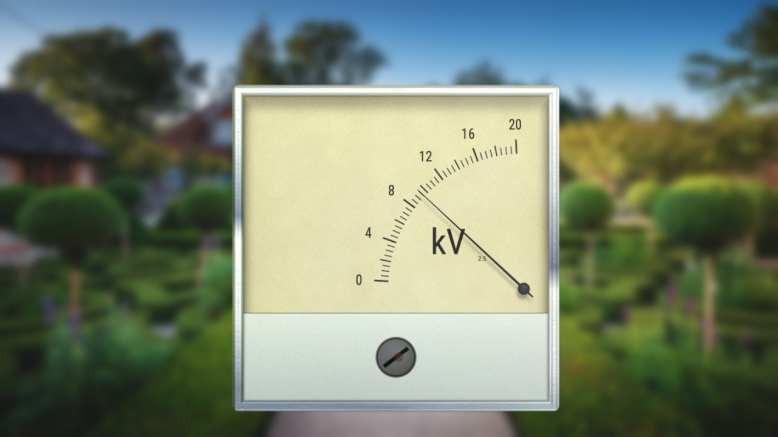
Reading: 9.5 kV
